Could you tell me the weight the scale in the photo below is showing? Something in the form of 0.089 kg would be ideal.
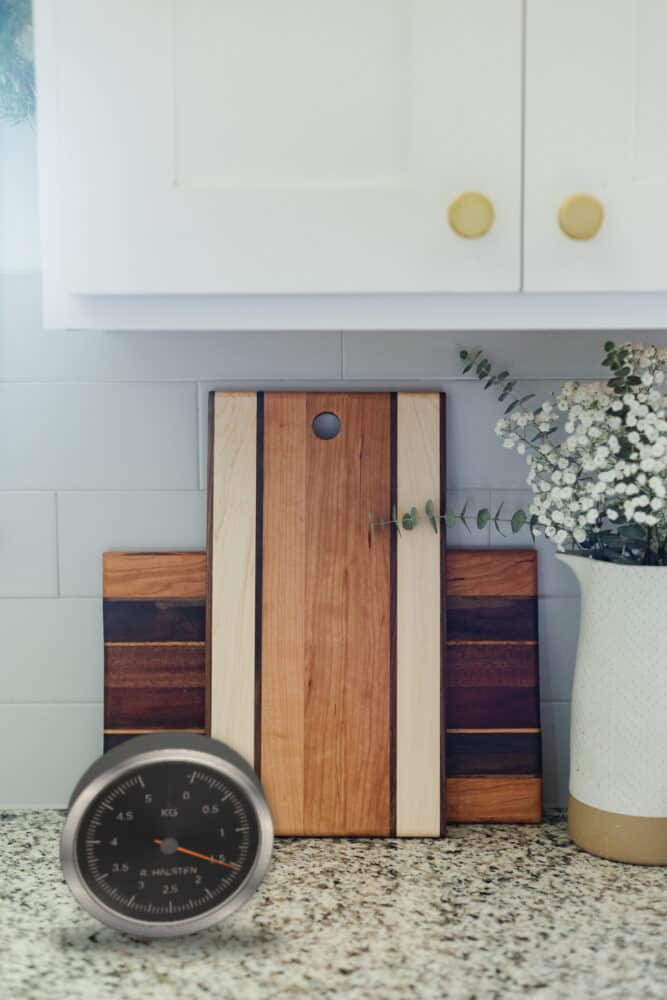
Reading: 1.5 kg
